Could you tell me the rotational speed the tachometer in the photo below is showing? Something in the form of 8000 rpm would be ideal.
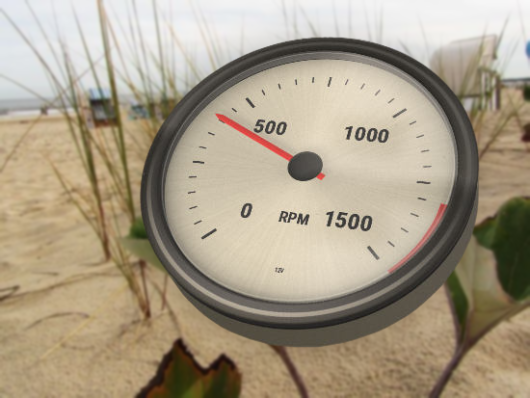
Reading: 400 rpm
